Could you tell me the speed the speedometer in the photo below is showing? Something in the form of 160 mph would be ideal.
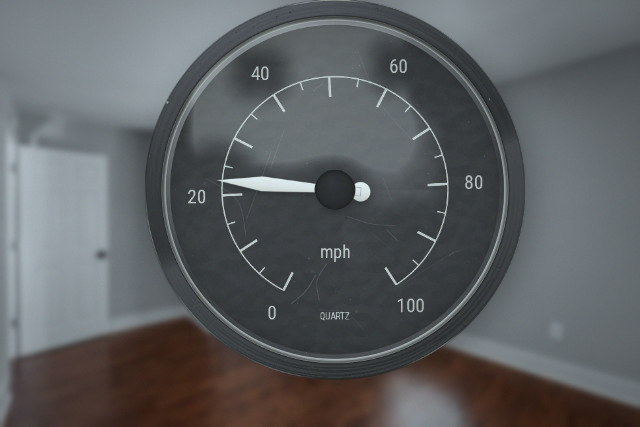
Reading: 22.5 mph
